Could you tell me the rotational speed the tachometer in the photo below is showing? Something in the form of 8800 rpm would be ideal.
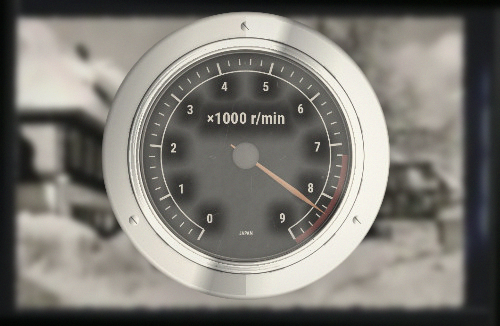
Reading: 8300 rpm
